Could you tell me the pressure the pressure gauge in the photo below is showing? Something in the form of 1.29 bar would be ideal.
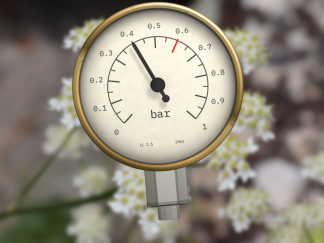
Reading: 0.4 bar
